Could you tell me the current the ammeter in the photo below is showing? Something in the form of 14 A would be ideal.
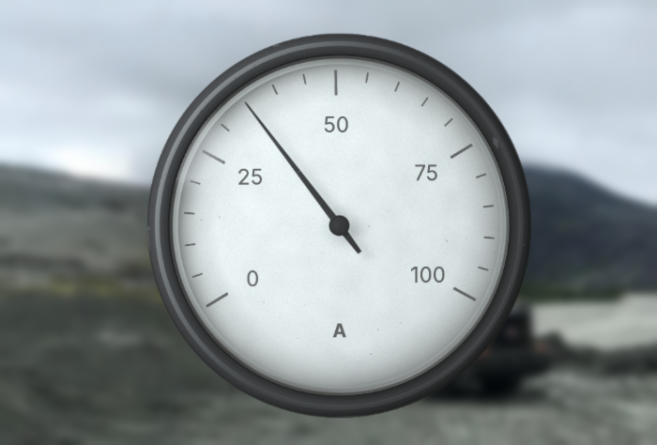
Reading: 35 A
